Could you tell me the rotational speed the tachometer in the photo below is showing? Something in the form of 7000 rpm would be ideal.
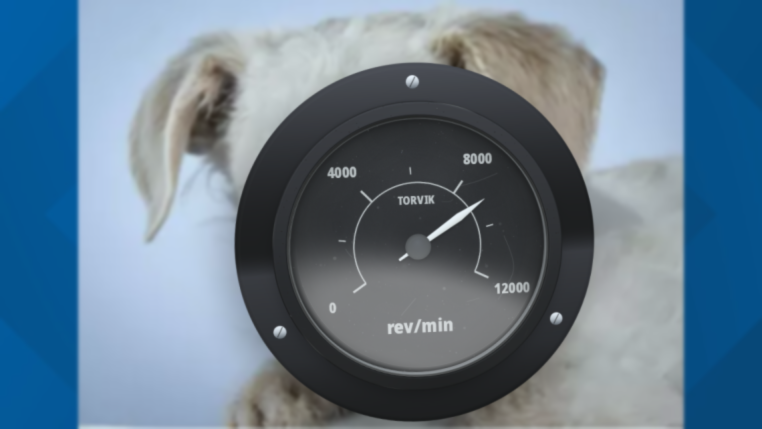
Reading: 9000 rpm
